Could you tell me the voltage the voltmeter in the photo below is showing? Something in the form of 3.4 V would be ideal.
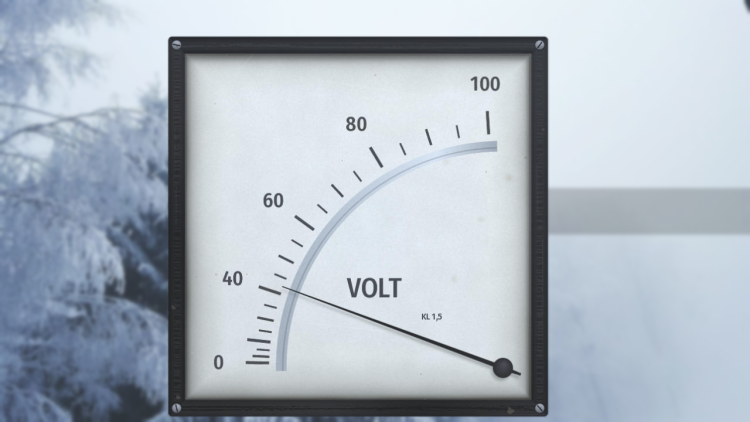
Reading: 42.5 V
